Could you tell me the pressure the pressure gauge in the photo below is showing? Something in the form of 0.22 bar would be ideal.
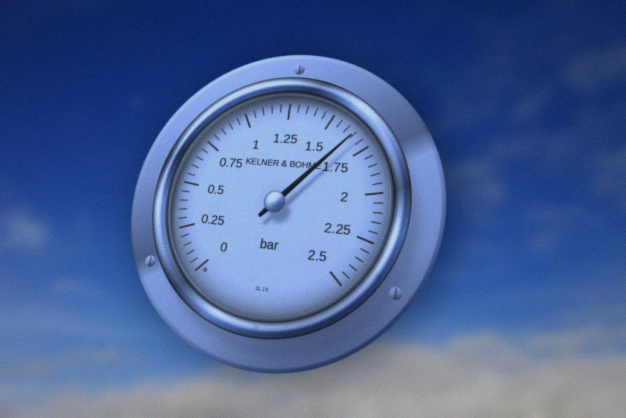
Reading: 1.65 bar
